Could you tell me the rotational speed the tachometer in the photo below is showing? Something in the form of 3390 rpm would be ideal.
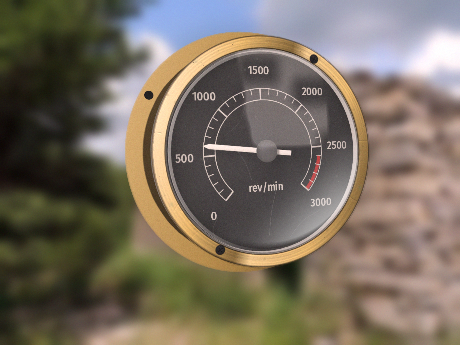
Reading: 600 rpm
